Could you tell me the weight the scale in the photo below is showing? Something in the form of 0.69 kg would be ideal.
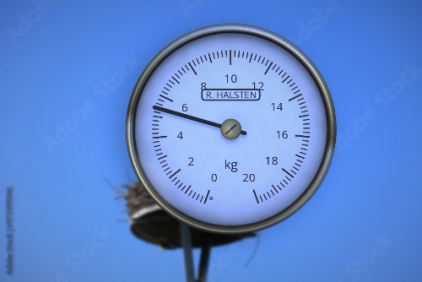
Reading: 5.4 kg
